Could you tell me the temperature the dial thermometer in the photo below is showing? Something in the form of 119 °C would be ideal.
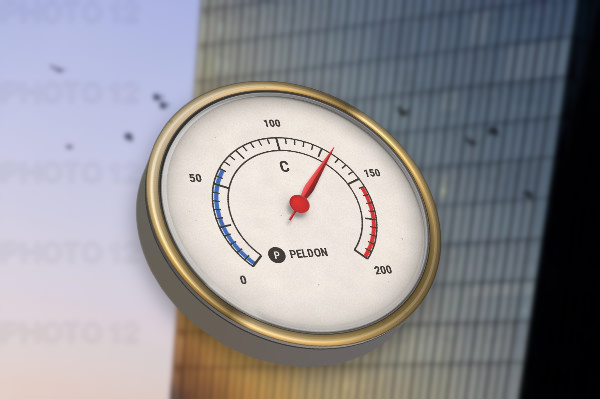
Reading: 130 °C
